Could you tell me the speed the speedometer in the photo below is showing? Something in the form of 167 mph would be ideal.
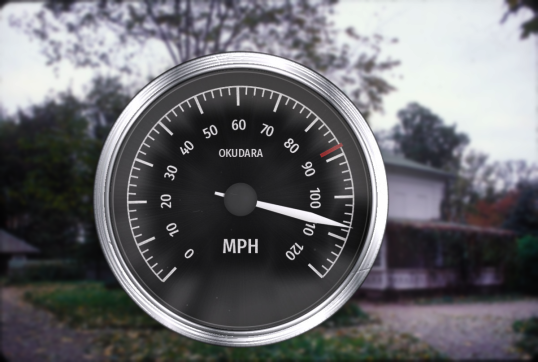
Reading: 107 mph
